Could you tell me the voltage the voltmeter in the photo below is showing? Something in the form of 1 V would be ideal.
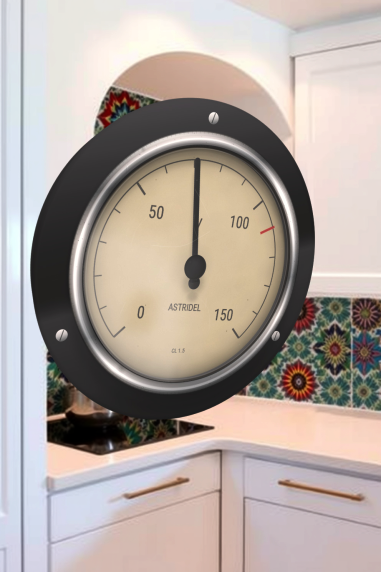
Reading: 70 V
